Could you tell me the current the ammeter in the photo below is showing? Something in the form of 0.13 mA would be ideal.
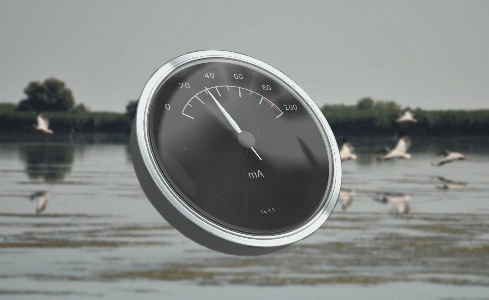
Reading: 30 mA
